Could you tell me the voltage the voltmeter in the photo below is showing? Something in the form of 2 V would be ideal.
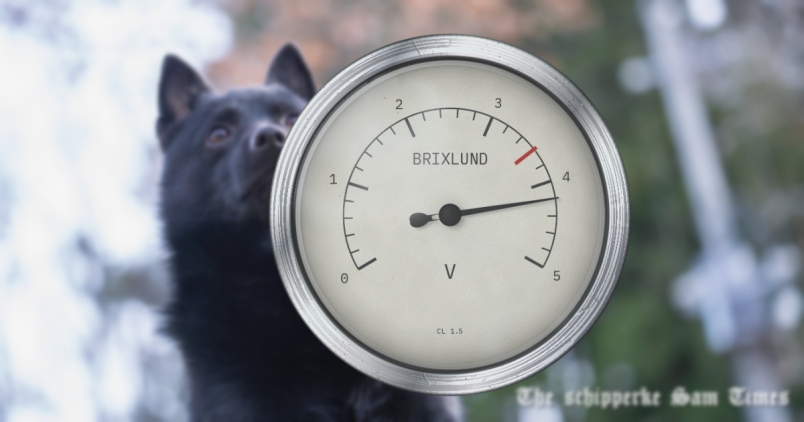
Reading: 4.2 V
